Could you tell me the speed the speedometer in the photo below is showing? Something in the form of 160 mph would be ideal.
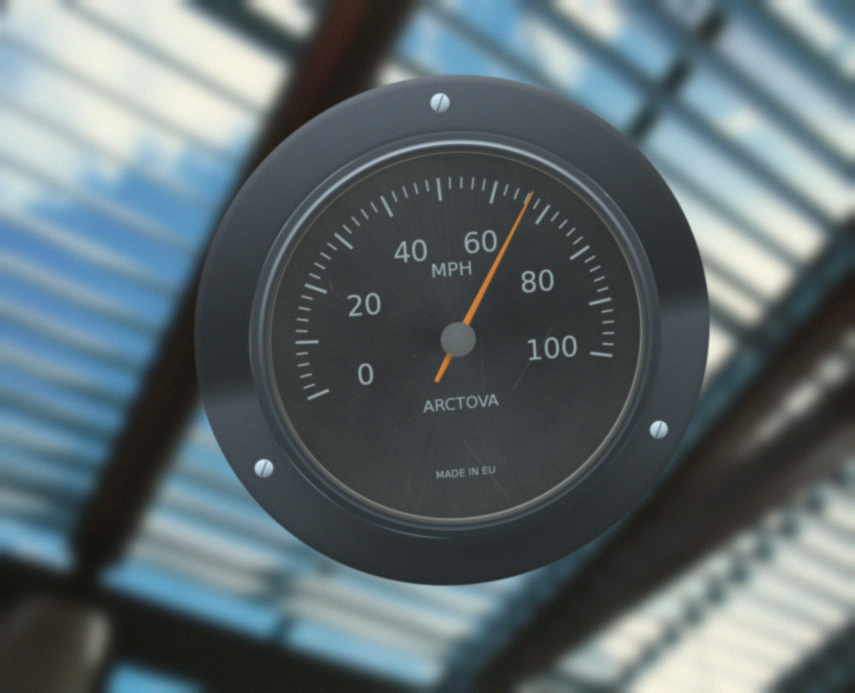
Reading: 66 mph
